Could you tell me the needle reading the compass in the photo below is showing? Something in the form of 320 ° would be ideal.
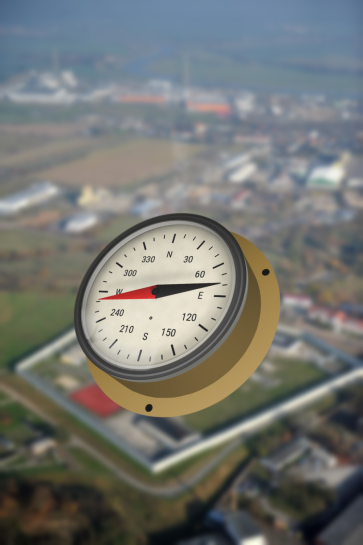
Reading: 260 °
